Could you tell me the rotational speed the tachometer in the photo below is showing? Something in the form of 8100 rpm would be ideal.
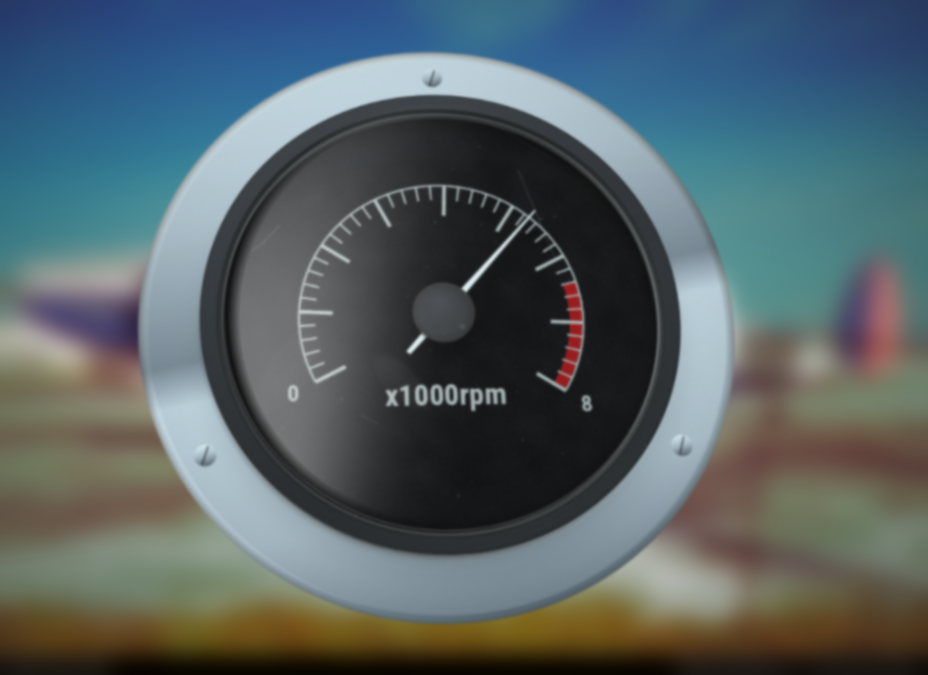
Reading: 5300 rpm
